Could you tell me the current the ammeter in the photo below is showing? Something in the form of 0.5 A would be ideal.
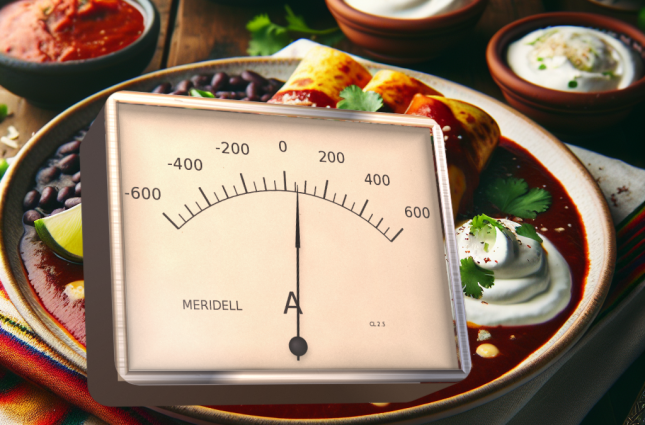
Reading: 50 A
